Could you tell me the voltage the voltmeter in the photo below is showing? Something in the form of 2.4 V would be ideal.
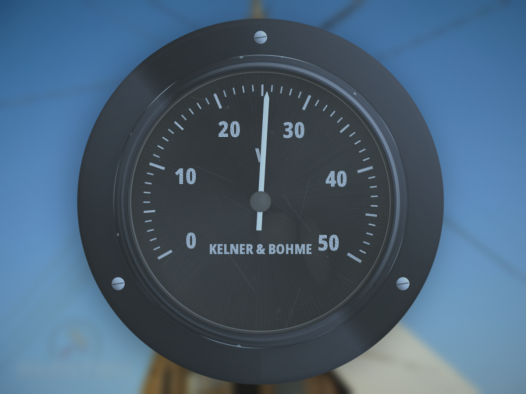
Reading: 25.5 V
